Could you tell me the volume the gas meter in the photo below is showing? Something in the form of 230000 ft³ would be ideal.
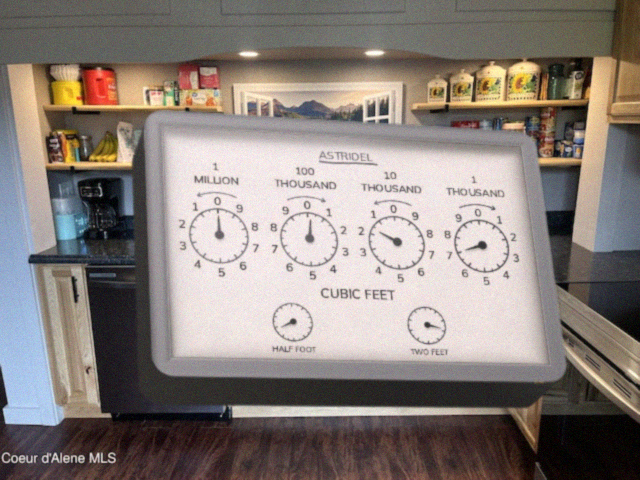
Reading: 1700 ft³
